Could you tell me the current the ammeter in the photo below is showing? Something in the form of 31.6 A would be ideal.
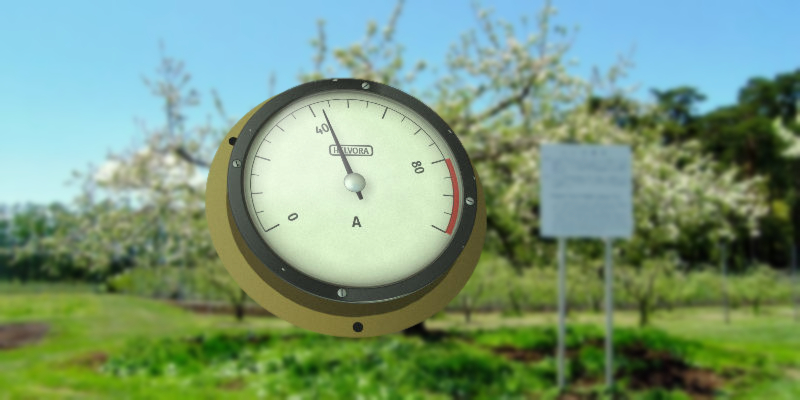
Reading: 42.5 A
